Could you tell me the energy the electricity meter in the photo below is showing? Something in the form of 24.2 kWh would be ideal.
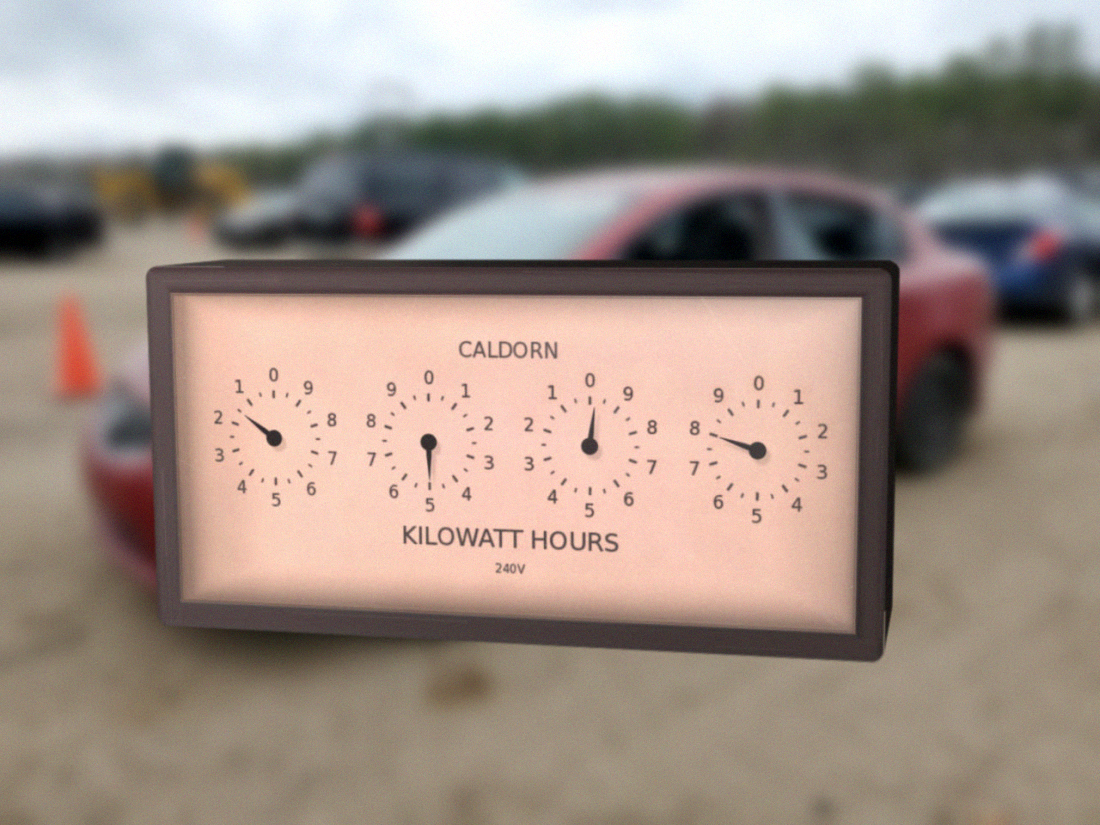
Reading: 1498 kWh
